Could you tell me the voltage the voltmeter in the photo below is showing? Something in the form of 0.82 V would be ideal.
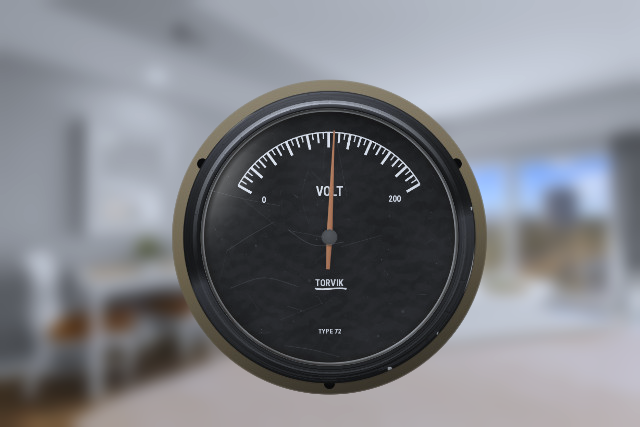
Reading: 105 V
